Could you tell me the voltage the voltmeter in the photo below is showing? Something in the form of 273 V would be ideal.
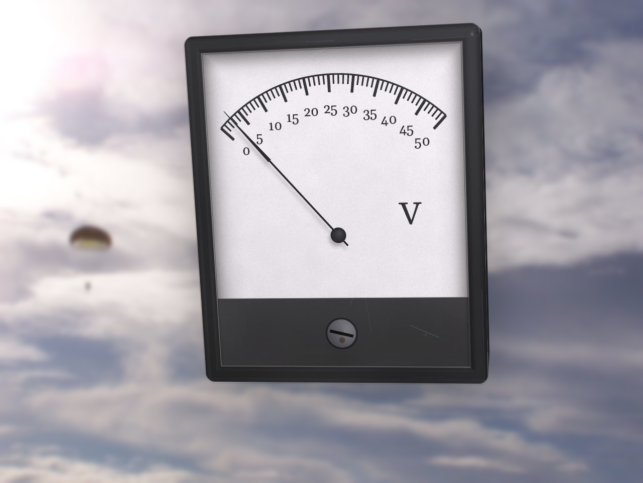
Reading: 3 V
